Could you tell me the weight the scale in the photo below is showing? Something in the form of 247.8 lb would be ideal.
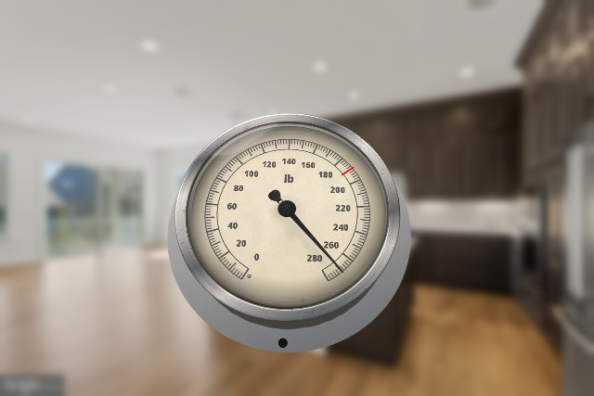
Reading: 270 lb
